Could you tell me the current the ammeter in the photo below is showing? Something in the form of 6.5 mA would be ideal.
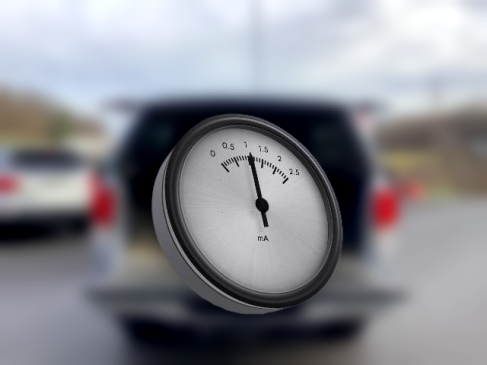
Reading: 1 mA
